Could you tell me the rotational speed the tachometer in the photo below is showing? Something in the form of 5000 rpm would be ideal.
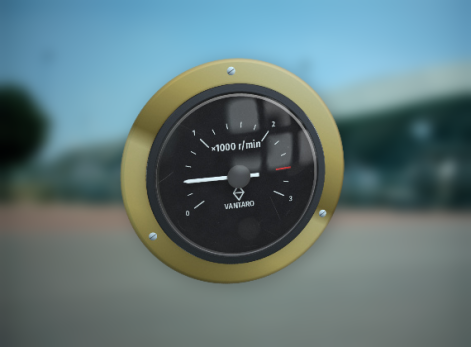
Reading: 400 rpm
